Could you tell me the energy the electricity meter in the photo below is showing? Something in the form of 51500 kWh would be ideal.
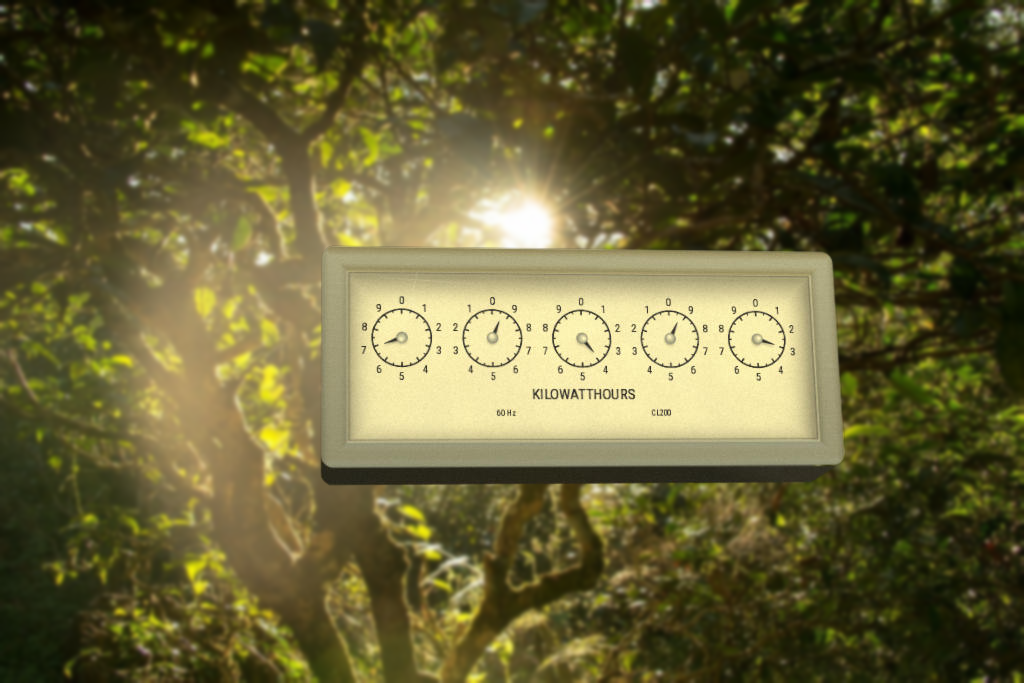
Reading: 69393 kWh
